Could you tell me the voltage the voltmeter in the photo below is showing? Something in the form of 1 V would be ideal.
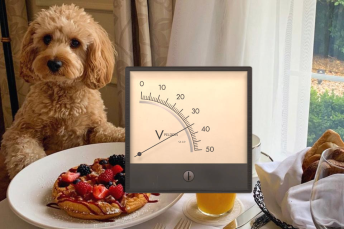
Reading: 35 V
